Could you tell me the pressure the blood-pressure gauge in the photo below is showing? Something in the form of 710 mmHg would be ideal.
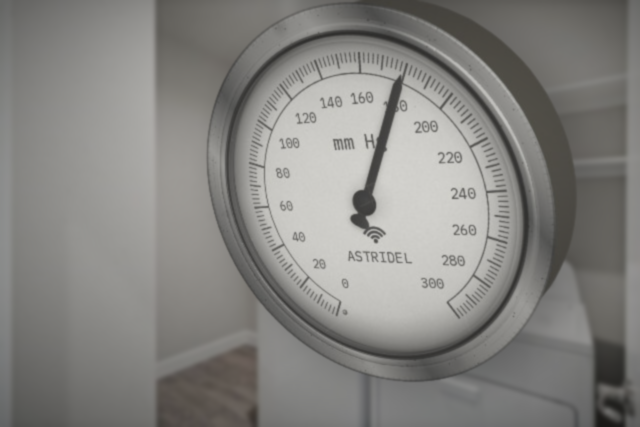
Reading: 180 mmHg
